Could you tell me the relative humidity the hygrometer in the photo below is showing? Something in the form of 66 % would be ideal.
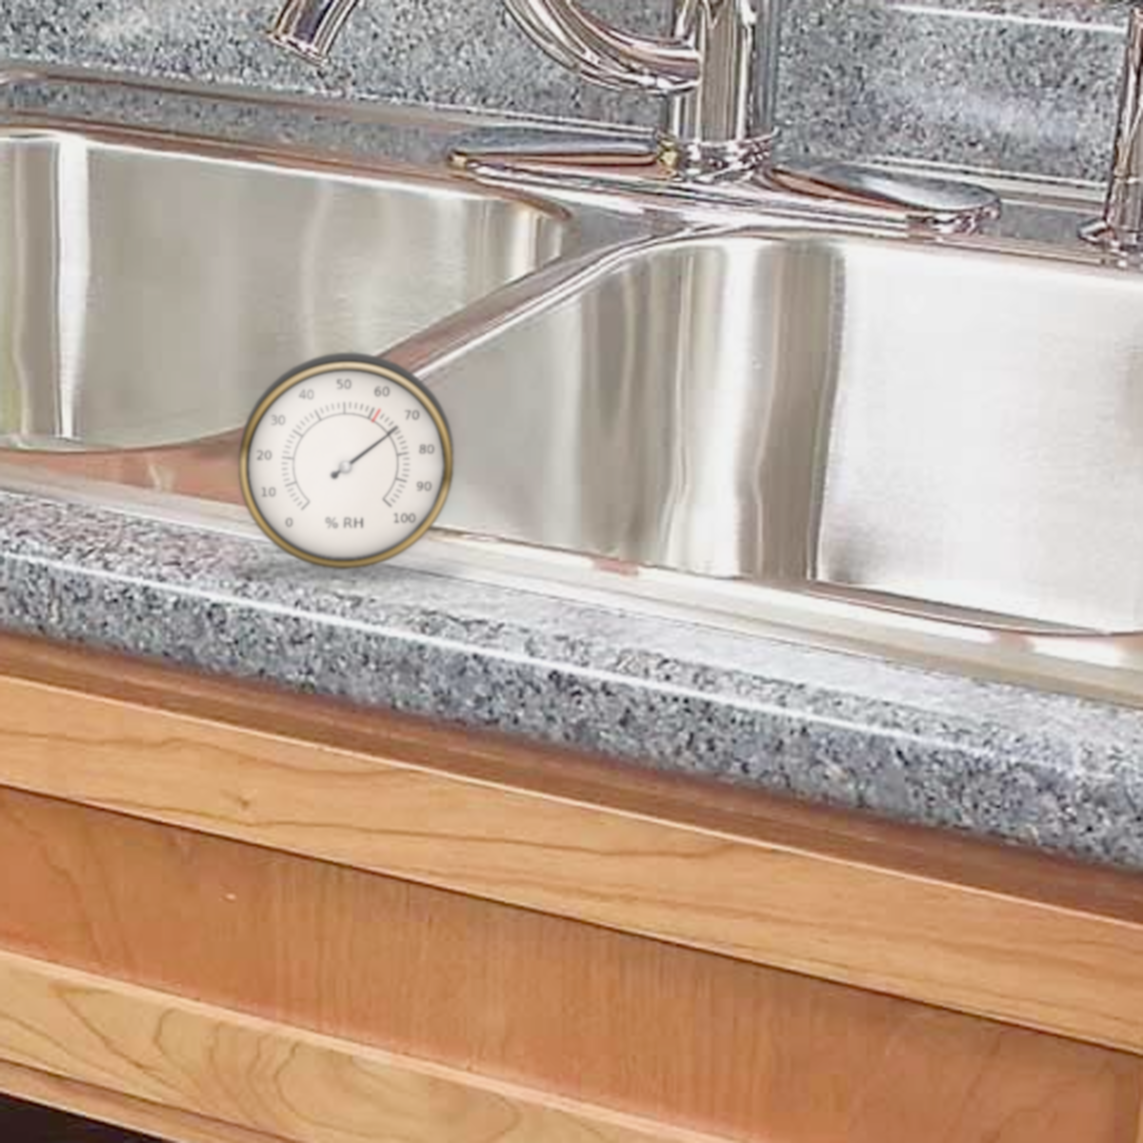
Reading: 70 %
